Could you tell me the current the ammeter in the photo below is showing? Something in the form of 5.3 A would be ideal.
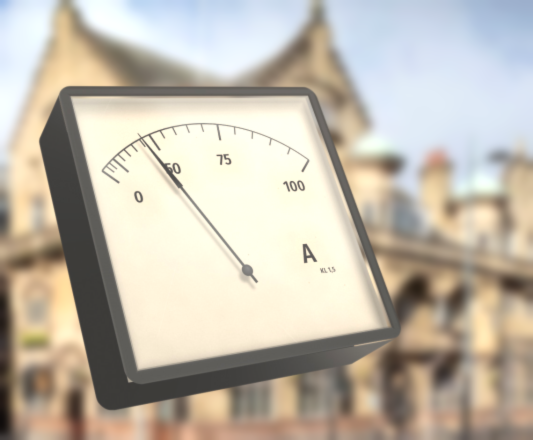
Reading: 45 A
